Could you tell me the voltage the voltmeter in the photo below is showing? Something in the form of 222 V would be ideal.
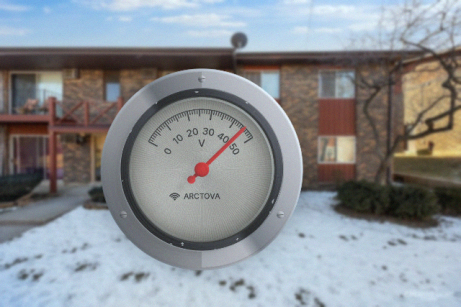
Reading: 45 V
